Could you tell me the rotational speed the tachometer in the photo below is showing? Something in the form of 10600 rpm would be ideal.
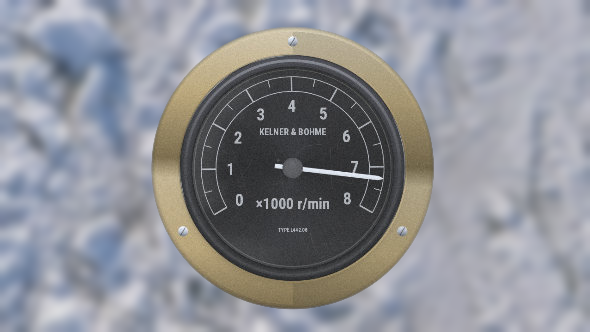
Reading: 7250 rpm
